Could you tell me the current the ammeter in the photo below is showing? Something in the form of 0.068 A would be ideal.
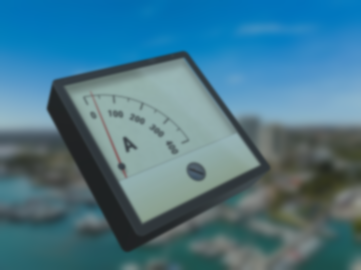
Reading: 25 A
